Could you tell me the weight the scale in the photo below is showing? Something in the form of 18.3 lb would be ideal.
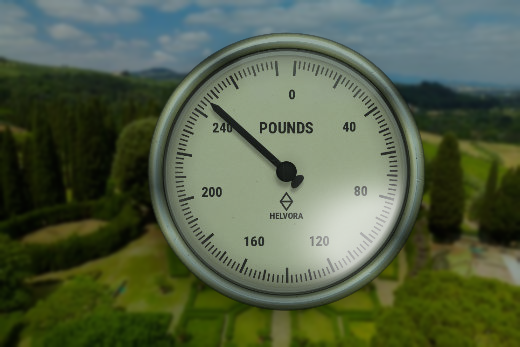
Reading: 246 lb
